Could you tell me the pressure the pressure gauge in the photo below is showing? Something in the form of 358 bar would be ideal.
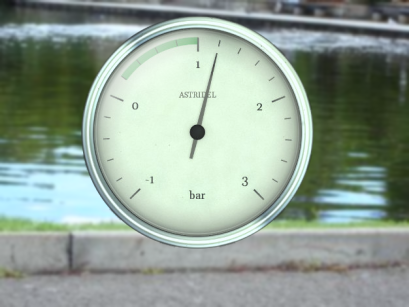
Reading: 1.2 bar
